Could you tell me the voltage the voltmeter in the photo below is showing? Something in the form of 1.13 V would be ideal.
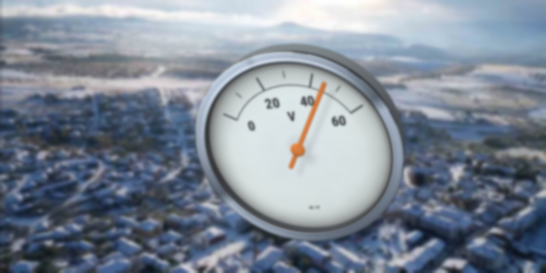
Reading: 45 V
